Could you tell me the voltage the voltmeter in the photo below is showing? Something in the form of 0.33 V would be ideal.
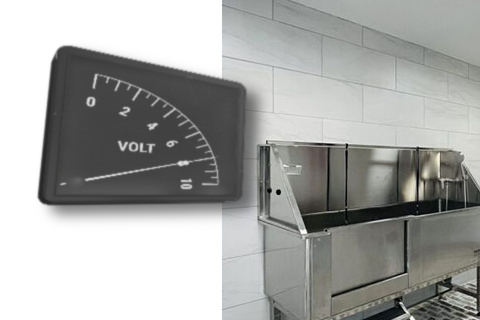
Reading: 8 V
